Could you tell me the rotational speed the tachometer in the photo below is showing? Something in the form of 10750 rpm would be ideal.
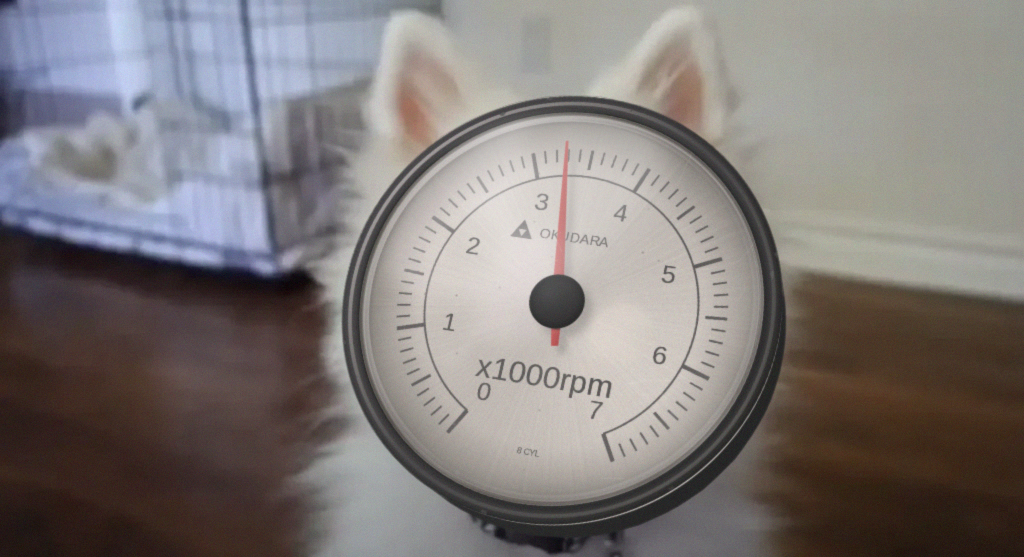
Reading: 3300 rpm
